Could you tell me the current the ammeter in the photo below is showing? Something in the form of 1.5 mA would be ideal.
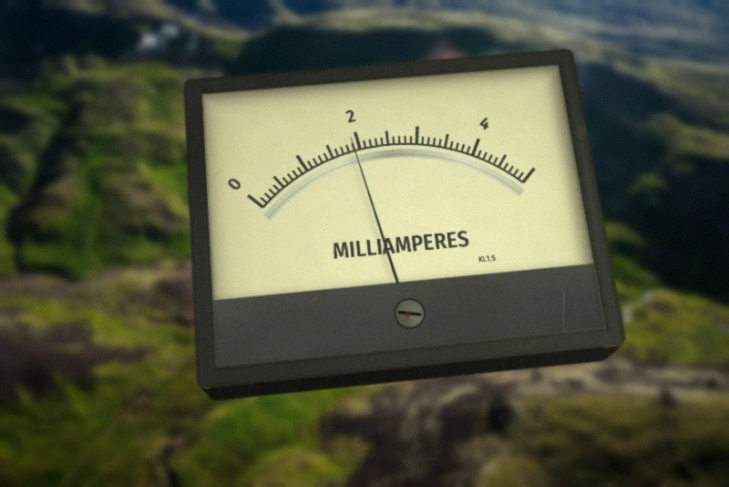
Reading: 1.9 mA
